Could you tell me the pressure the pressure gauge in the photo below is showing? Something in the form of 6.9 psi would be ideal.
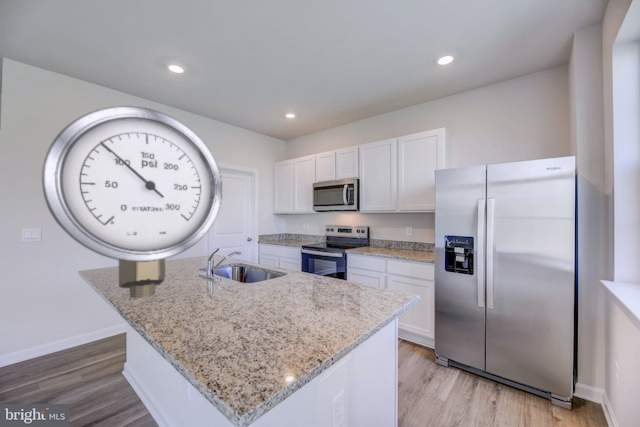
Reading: 100 psi
